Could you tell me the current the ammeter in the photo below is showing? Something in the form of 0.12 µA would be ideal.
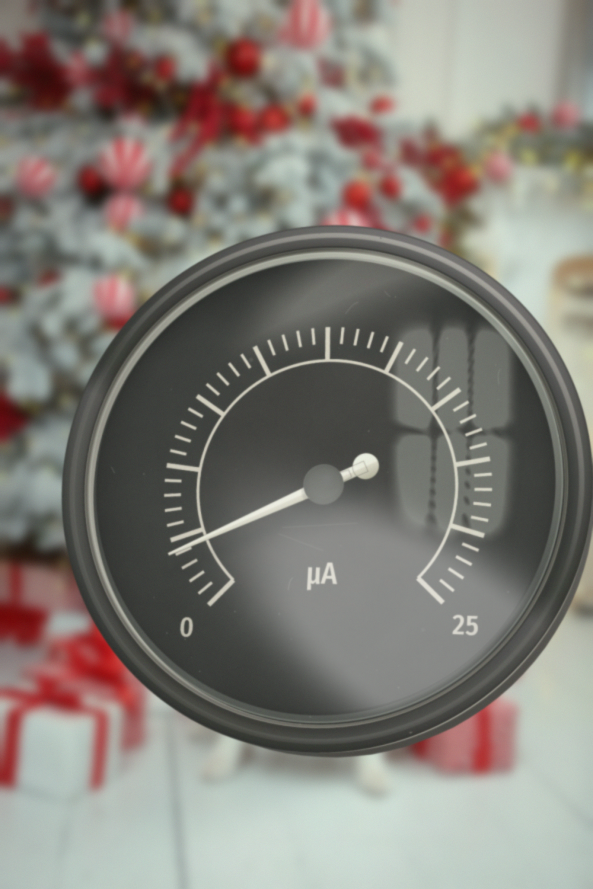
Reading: 2 µA
